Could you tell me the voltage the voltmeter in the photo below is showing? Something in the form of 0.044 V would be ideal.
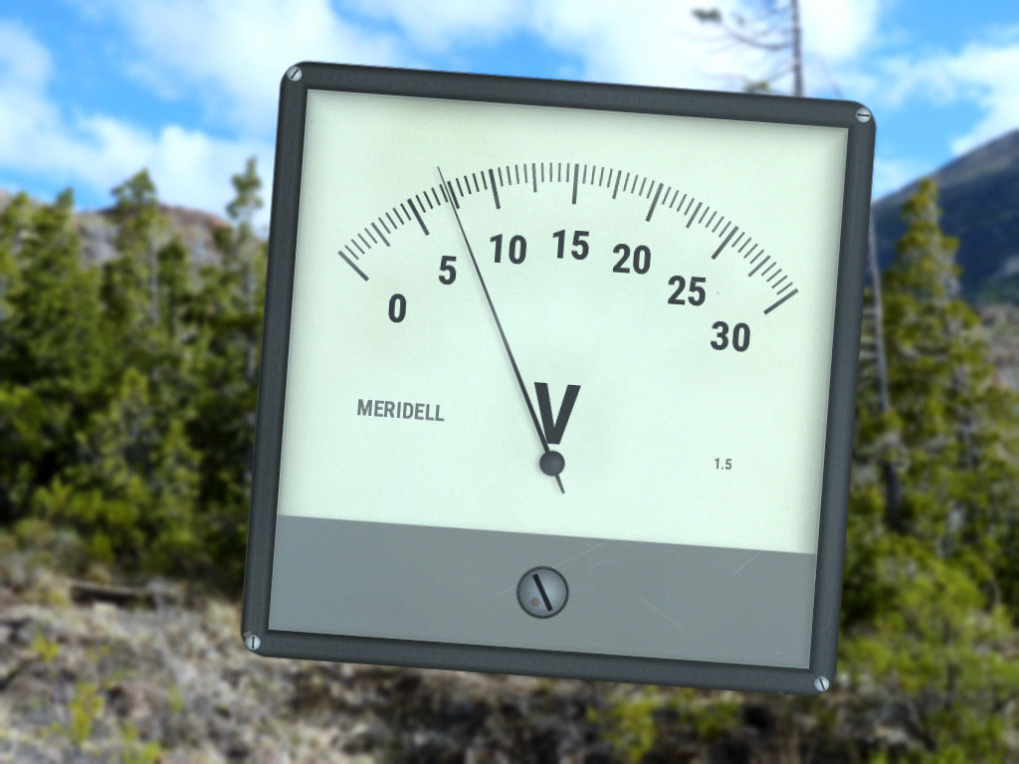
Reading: 7.25 V
